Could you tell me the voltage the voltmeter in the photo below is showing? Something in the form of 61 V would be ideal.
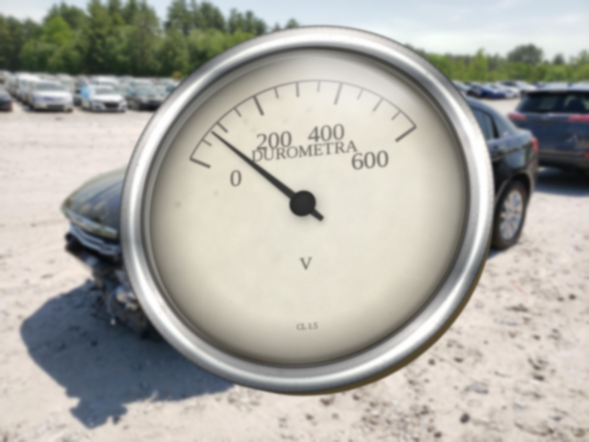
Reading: 75 V
